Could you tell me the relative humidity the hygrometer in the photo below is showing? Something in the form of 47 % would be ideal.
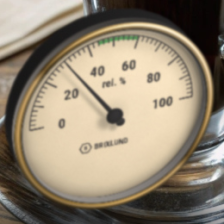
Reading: 30 %
